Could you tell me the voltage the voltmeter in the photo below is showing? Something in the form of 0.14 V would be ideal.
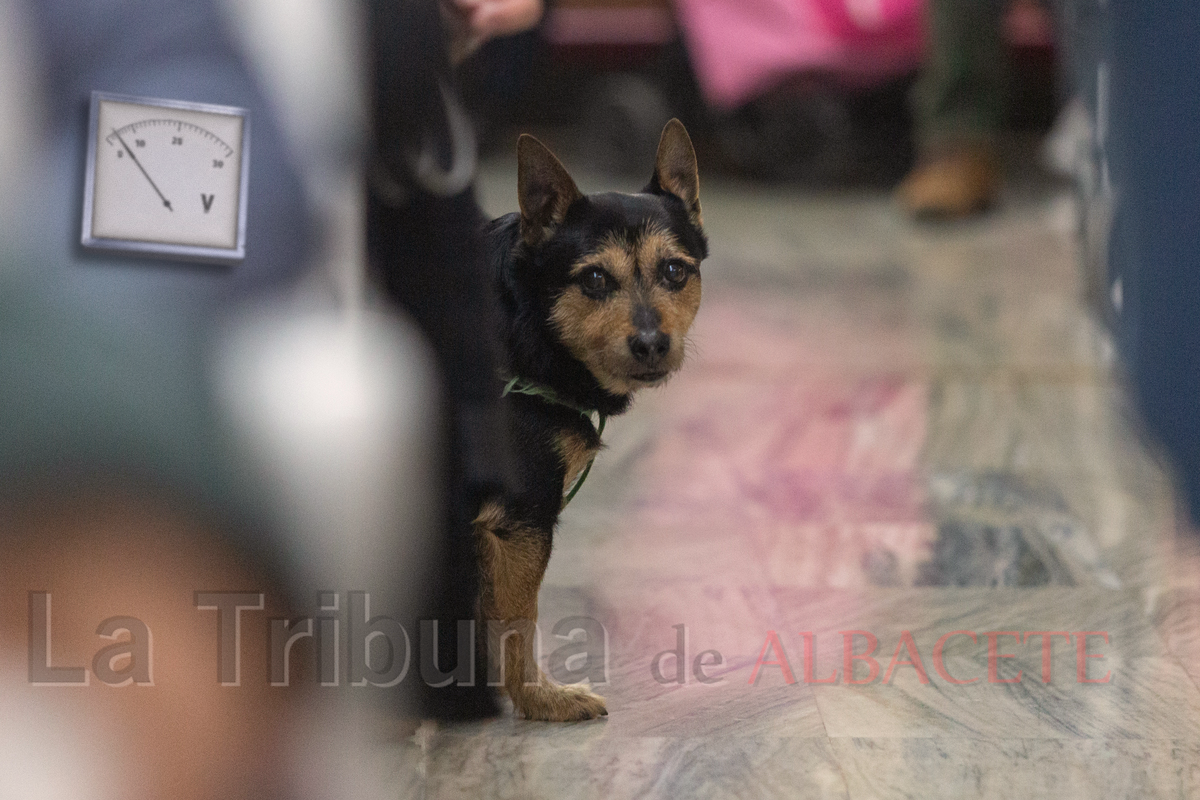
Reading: 5 V
